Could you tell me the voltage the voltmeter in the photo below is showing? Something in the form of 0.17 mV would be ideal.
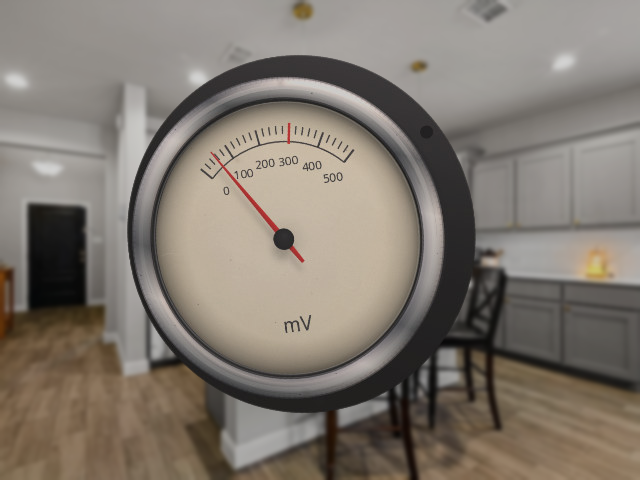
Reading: 60 mV
